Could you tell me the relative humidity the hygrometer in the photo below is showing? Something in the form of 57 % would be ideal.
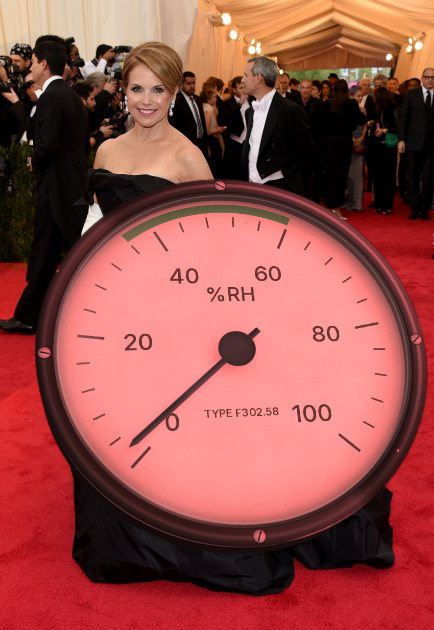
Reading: 2 %
